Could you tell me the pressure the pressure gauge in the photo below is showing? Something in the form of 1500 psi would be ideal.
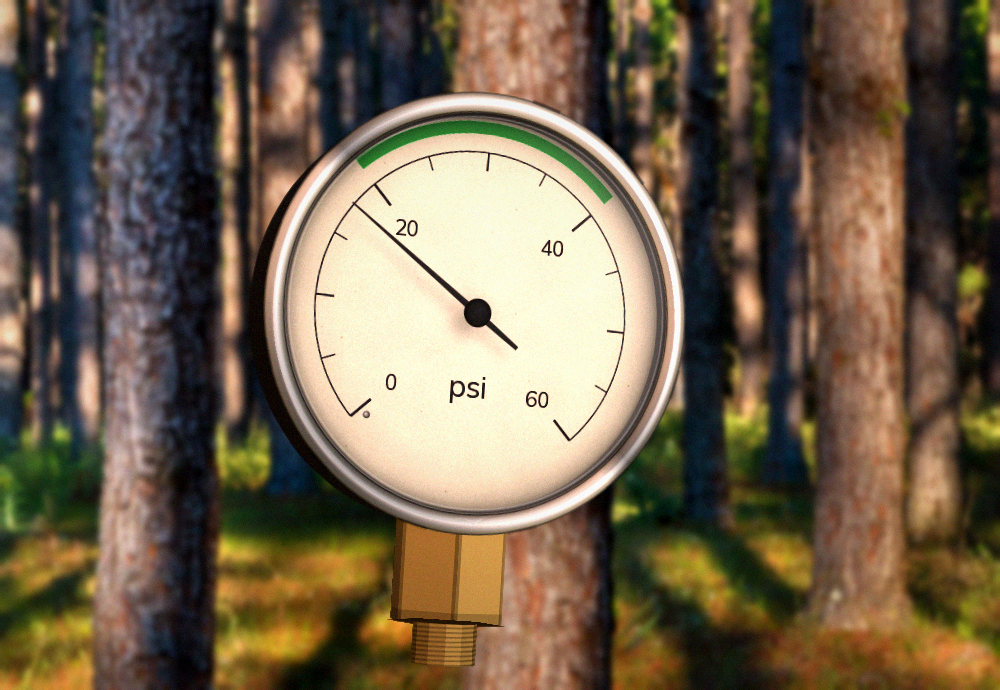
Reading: 17.5 psi
